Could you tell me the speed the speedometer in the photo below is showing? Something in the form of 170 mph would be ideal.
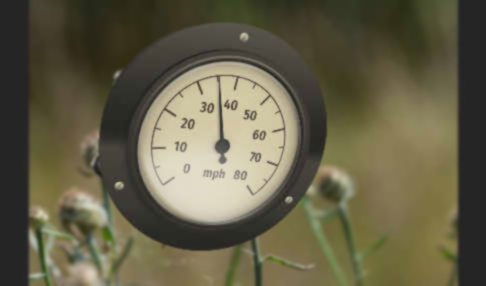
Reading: 35 mph
